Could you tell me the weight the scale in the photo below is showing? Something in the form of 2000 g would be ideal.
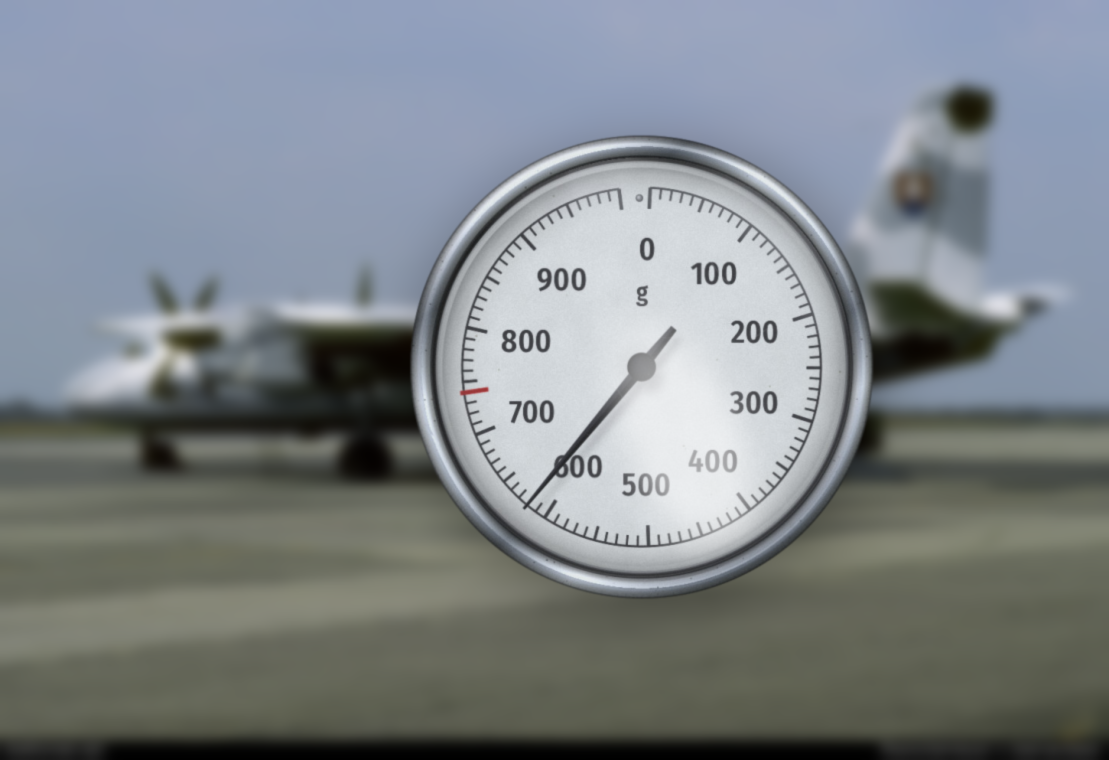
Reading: 620 g
